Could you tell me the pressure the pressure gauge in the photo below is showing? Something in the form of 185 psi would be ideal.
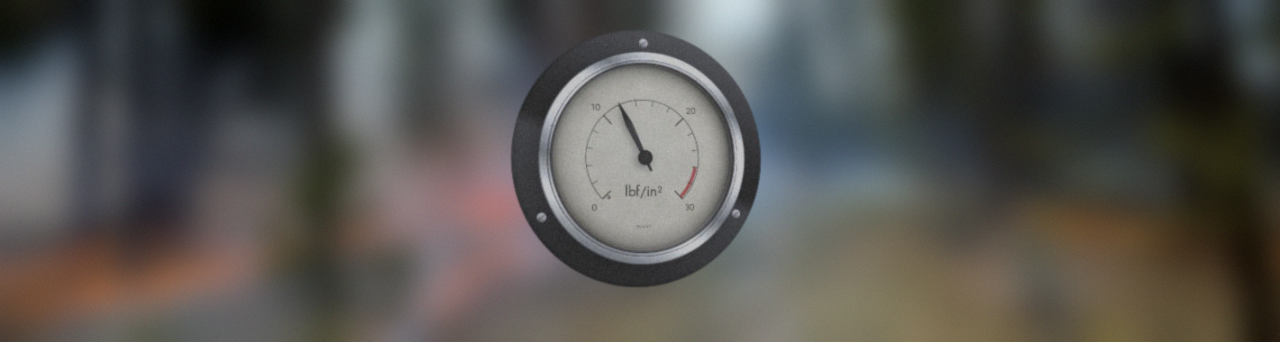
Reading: 12 psi
